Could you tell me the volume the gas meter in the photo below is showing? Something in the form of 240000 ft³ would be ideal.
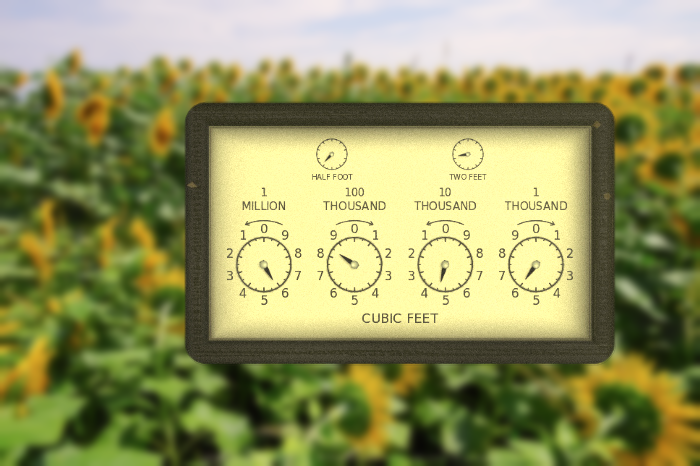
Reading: 584600 ft³
